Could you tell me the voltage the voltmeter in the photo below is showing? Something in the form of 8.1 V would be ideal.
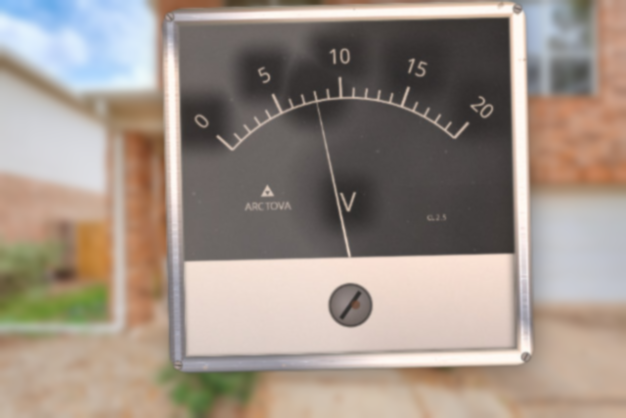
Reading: 8 V
